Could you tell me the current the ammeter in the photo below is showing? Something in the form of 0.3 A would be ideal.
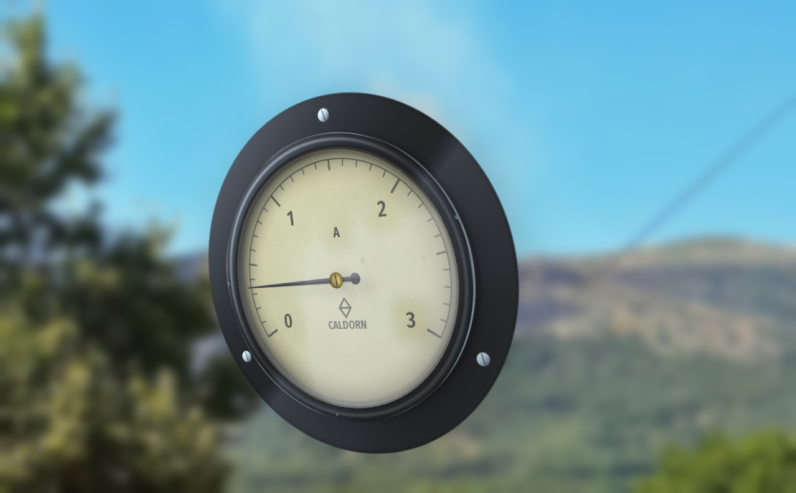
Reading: 0.35 A
